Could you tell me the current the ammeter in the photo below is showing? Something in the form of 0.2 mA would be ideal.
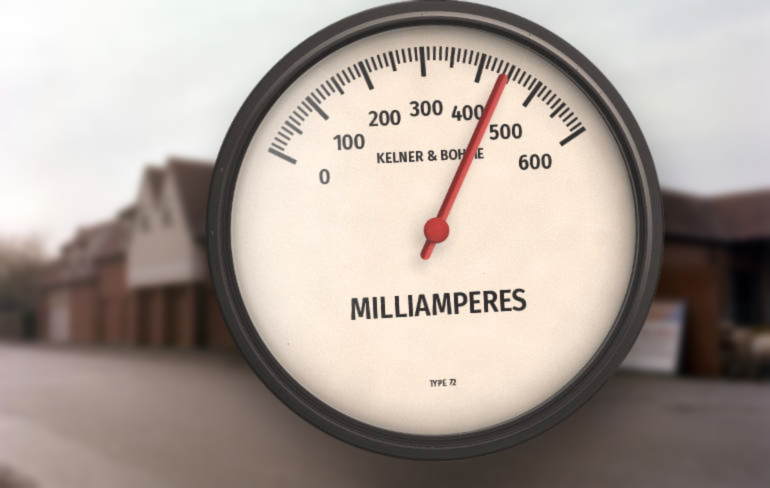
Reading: 440 mA
